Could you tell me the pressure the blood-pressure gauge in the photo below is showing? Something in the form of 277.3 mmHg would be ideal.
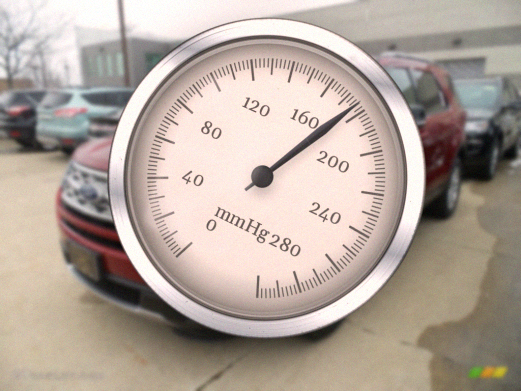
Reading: 176 mmHg
